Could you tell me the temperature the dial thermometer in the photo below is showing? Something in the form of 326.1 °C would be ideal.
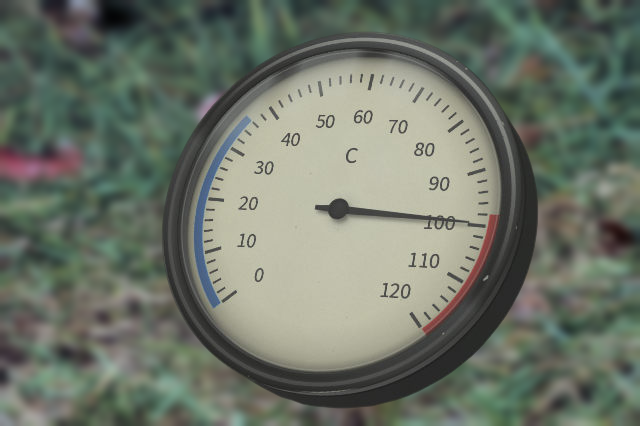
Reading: 100 °C
